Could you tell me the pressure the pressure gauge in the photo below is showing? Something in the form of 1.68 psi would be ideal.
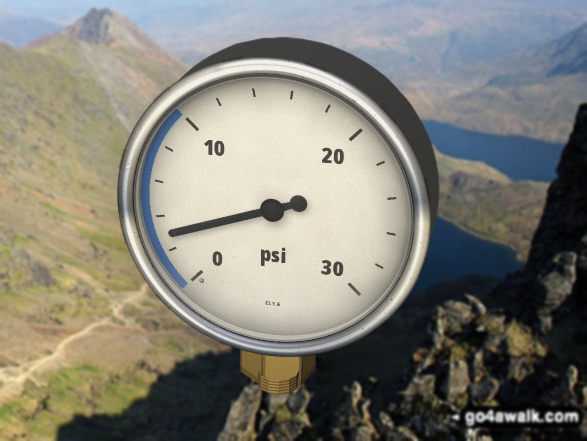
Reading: 3 psi
